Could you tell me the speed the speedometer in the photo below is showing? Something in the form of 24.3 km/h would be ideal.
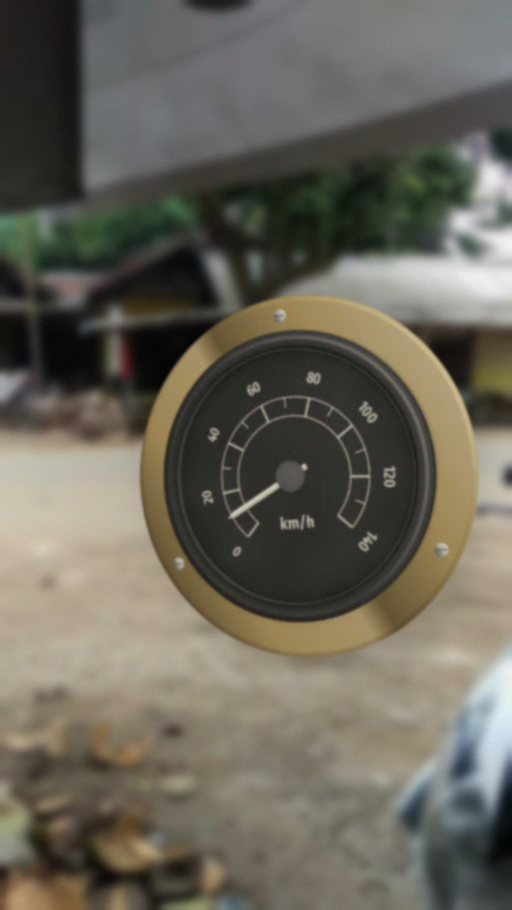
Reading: 10 km/h
